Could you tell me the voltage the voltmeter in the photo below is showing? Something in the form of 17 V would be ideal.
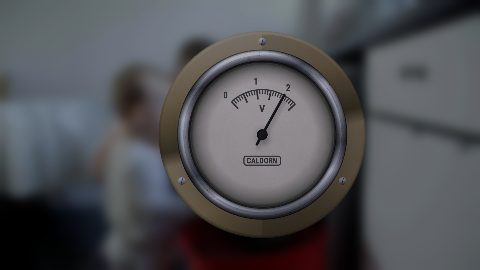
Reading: 2 V
